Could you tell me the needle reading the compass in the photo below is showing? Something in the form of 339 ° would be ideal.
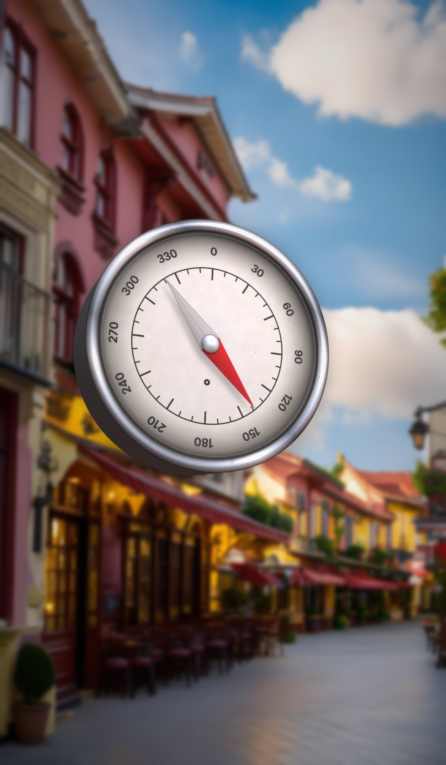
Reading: 140 °
